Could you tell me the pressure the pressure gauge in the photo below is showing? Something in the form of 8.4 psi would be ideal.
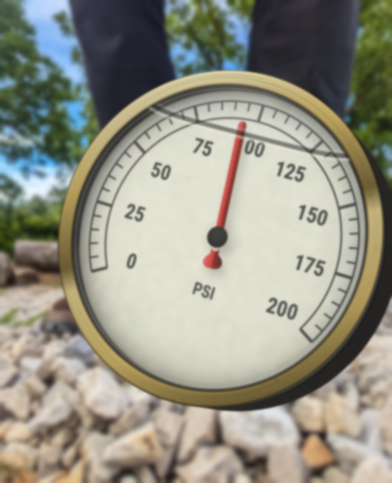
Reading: 95 psi
